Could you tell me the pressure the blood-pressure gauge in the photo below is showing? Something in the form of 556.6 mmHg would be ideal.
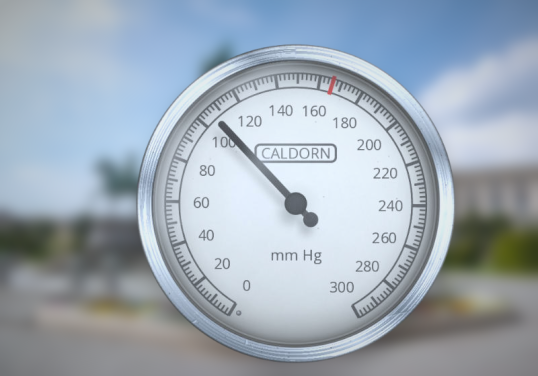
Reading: 106 mmHg
